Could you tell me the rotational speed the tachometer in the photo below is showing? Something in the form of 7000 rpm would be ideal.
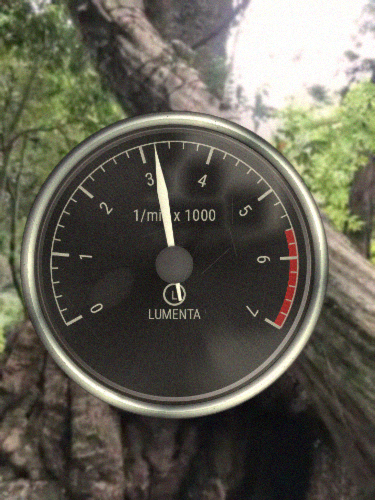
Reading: 3200 rpm
